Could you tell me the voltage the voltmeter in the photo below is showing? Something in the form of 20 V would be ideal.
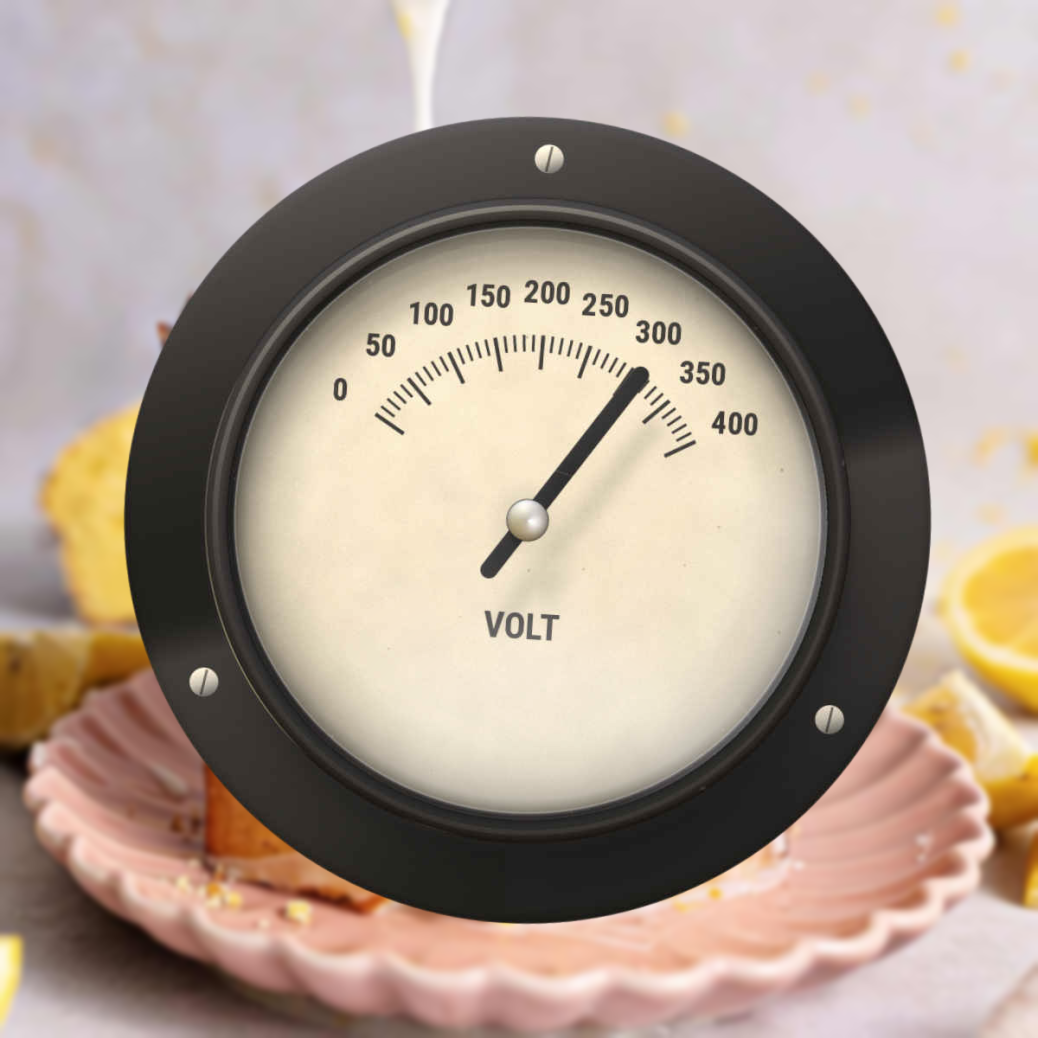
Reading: 310 V
